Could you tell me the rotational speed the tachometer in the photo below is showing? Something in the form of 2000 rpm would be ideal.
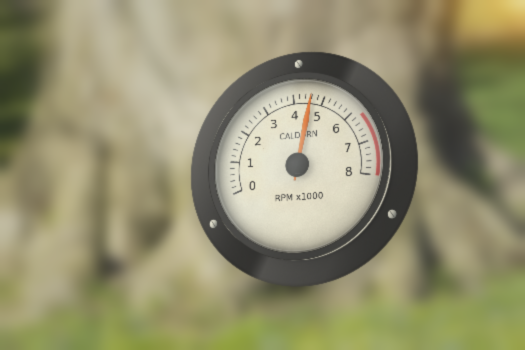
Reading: 4600 rpm
